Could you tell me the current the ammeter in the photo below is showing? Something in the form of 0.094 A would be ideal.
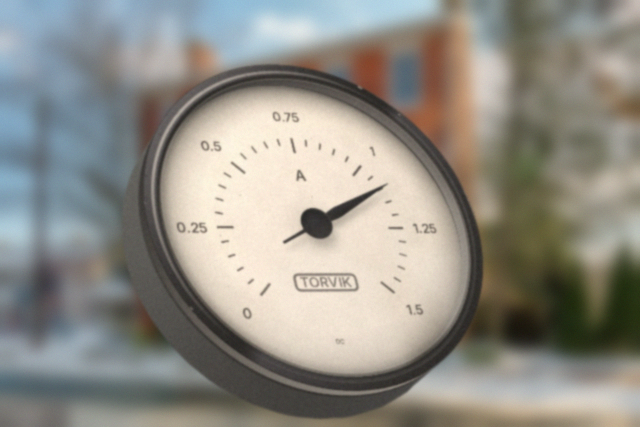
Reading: 1.1 A
